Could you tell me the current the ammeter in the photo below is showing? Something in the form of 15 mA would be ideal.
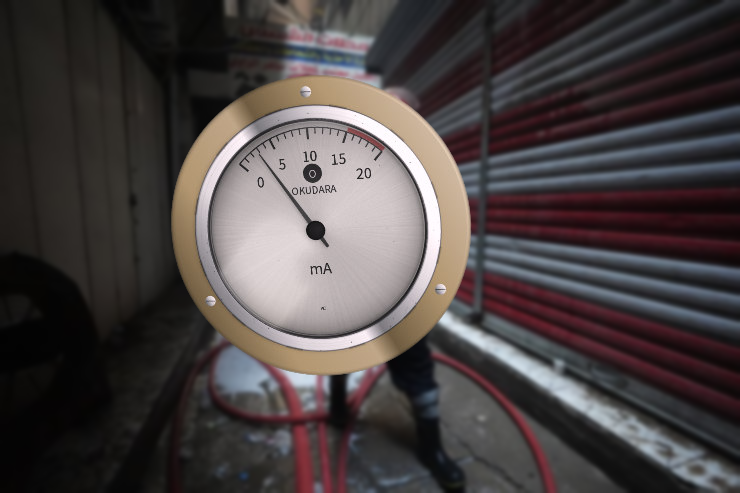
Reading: 3 mA
